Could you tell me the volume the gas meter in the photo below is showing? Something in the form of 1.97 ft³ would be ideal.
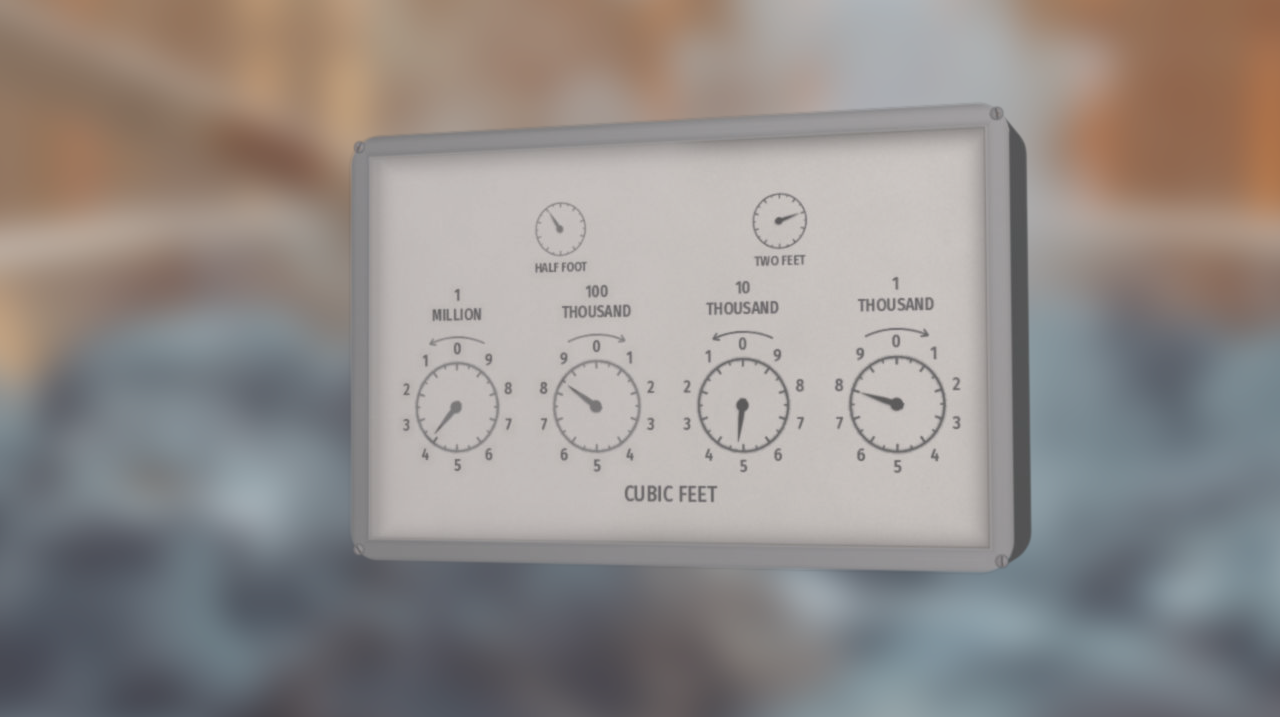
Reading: 384800 ft³
